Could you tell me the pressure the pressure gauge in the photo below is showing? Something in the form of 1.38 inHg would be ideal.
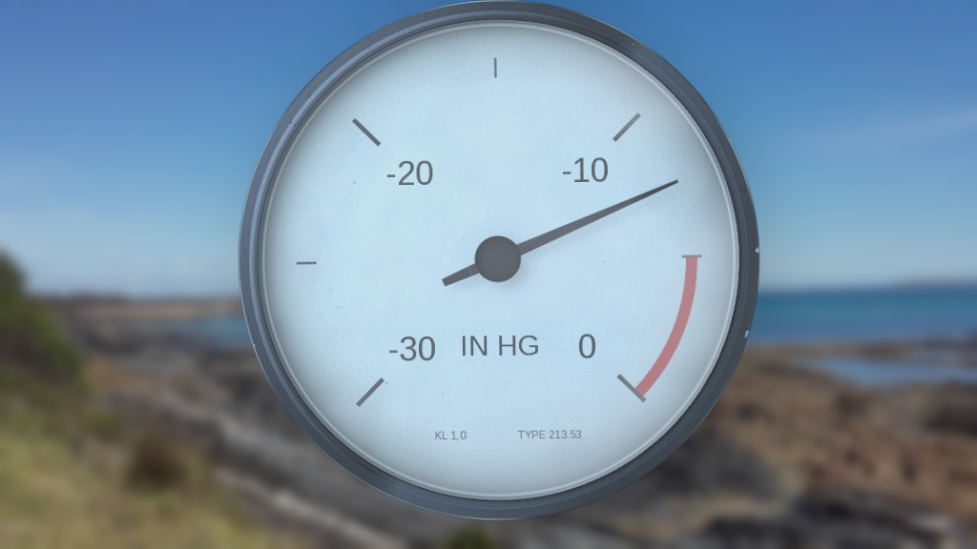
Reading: -7.5 inHg
